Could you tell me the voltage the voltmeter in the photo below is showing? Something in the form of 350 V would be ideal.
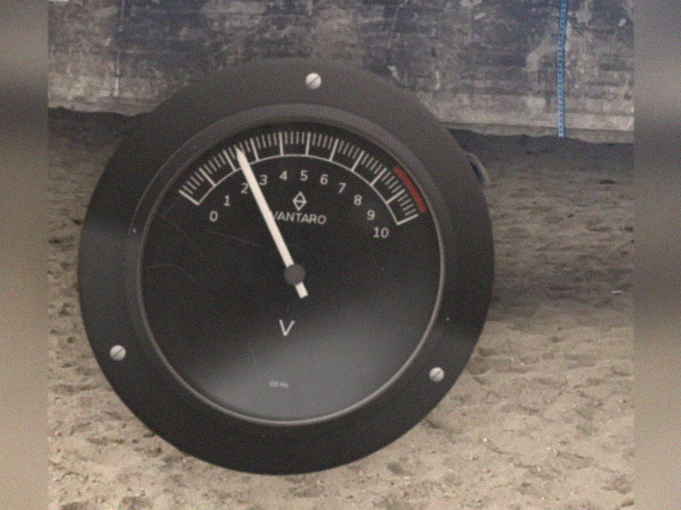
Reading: 2.4 V
